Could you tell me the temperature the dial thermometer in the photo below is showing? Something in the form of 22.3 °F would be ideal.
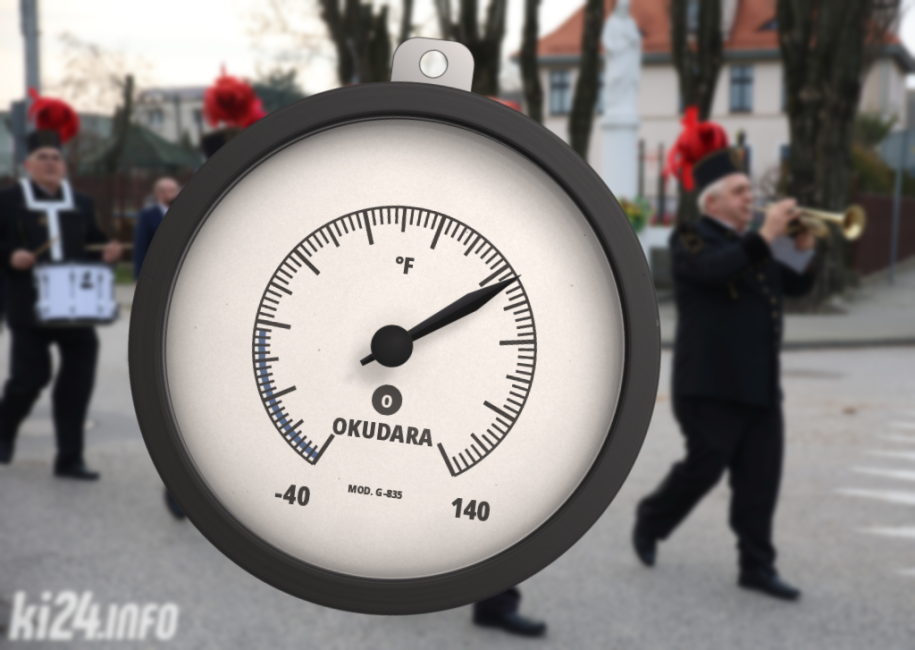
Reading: 84 °F
